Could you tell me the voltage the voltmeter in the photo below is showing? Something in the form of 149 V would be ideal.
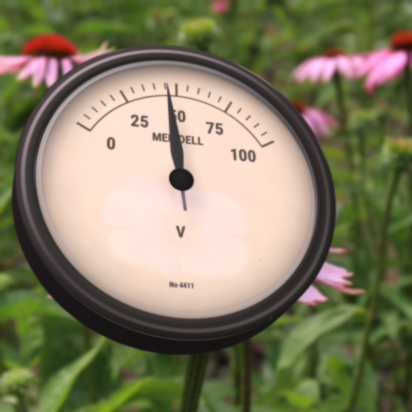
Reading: 45 V
